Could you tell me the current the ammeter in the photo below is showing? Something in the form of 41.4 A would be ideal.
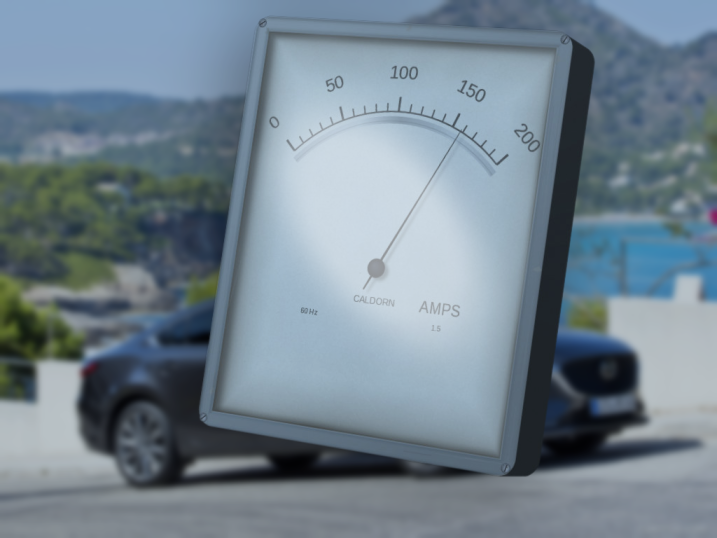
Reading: 160 A
